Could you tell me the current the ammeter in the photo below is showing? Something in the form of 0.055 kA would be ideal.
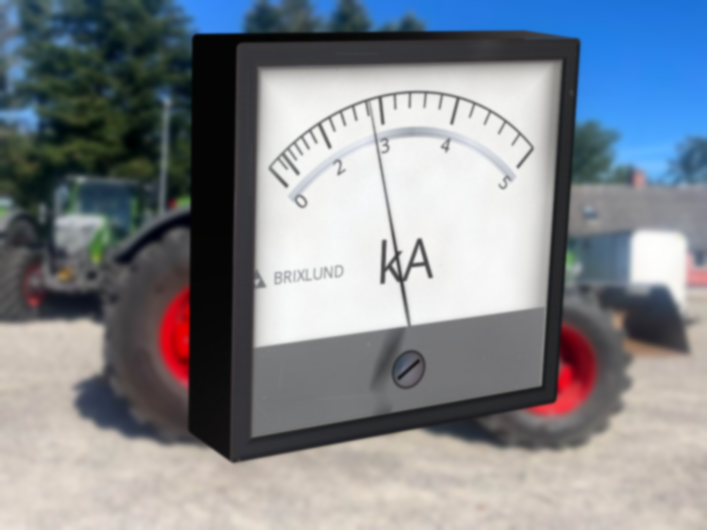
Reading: 2.8 kA
